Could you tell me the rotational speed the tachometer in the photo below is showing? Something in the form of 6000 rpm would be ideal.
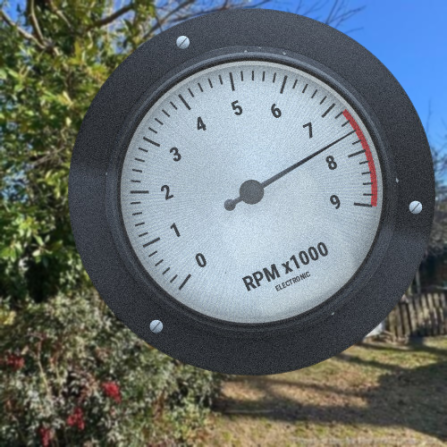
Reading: 7600 rpm
